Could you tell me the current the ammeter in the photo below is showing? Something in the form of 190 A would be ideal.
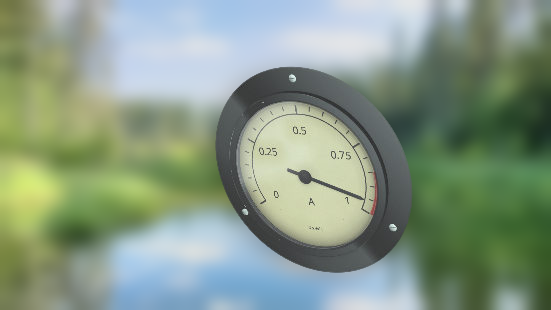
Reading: 0.95 A
